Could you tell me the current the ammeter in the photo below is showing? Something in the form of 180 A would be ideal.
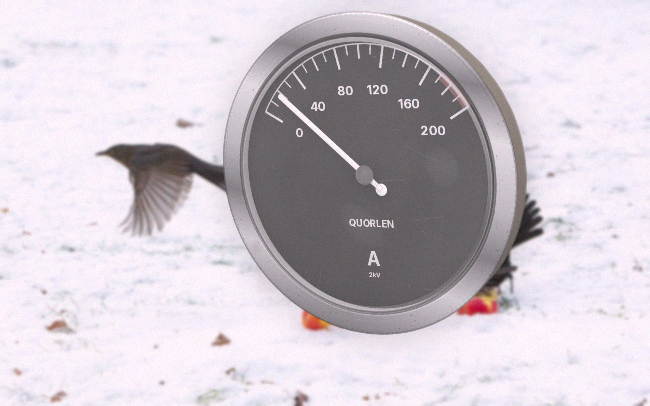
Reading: 20 A
